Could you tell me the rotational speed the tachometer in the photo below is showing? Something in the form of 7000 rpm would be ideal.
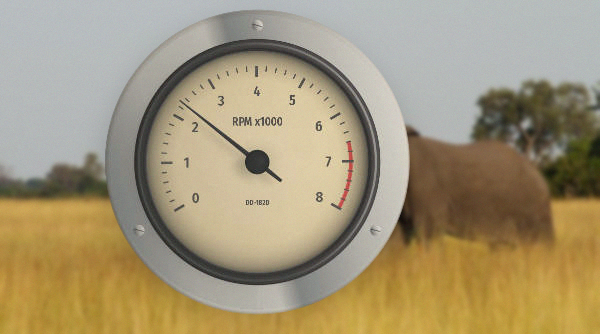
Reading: 2300 rpm
